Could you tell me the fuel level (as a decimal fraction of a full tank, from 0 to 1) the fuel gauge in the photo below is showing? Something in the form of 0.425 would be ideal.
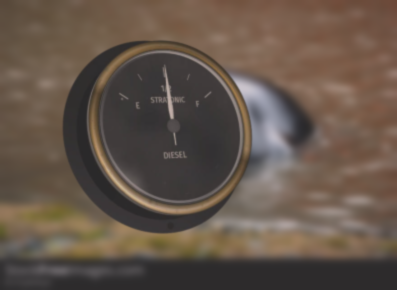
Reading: 0.5
